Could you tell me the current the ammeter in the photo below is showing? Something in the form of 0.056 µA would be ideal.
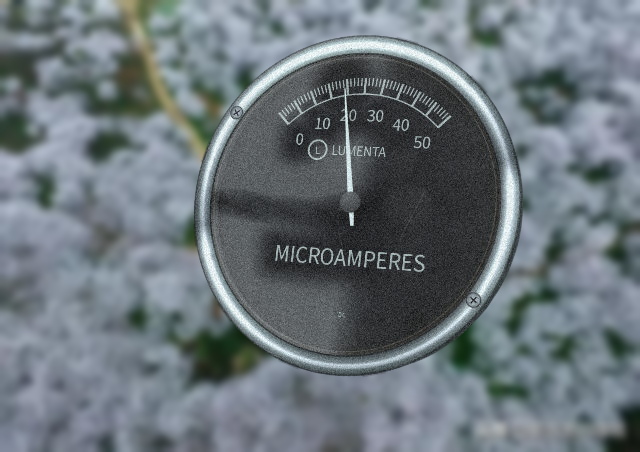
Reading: 20 µA
